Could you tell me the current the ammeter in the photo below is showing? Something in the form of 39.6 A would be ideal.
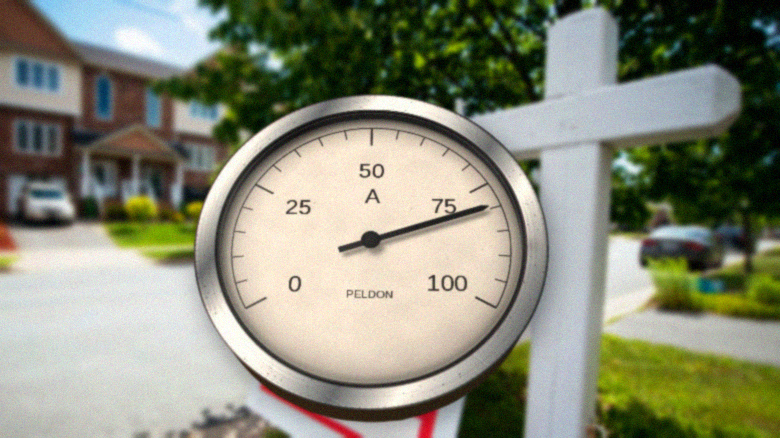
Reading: 80 A
